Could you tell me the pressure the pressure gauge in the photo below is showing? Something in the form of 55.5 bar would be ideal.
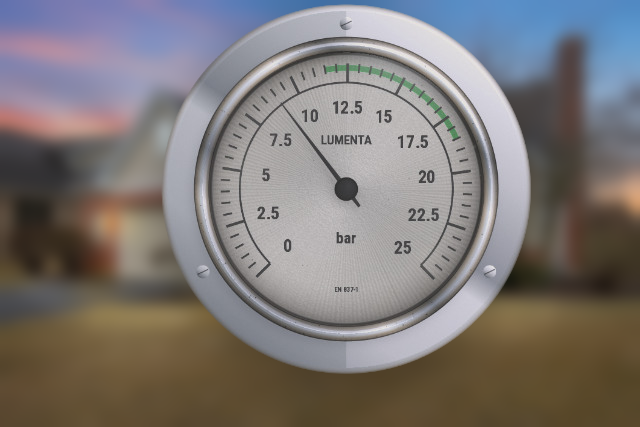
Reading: 9 bar
